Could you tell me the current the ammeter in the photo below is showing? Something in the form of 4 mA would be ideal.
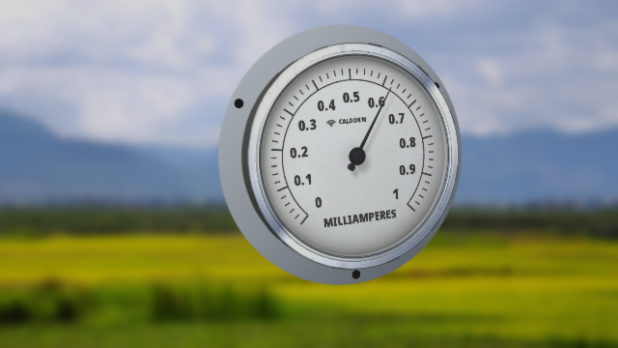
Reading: 0.62 mA
